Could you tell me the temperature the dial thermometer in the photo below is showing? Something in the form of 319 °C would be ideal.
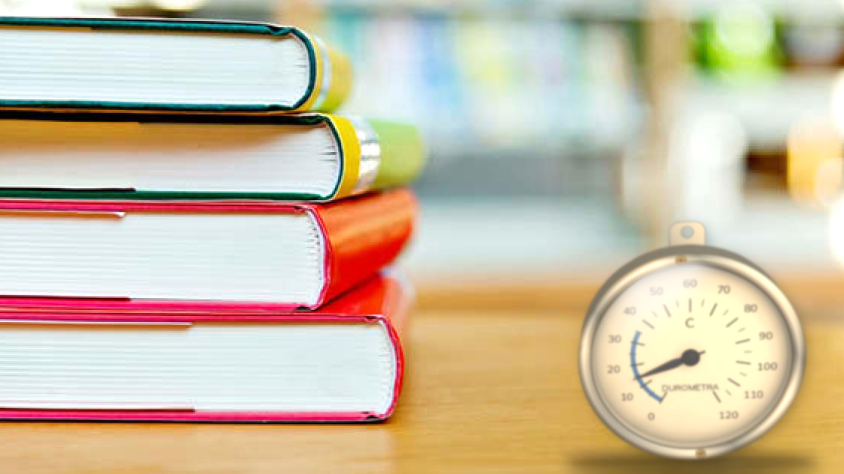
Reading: 15 °C
